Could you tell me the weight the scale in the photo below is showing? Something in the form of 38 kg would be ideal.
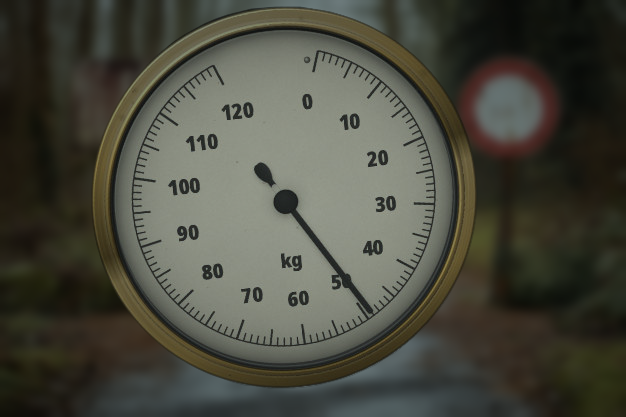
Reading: 49 kg
